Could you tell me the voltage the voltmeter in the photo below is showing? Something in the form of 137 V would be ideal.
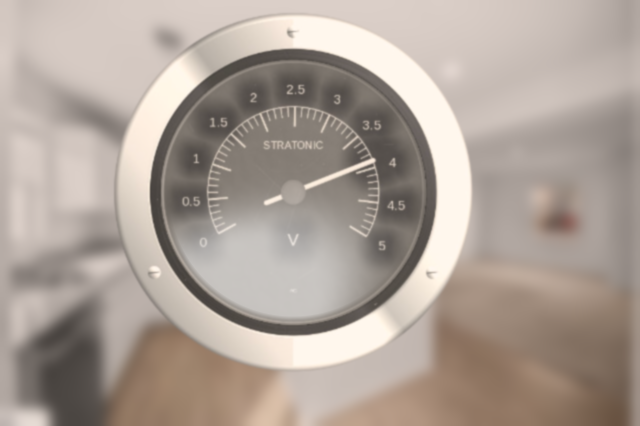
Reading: 3.9 V
